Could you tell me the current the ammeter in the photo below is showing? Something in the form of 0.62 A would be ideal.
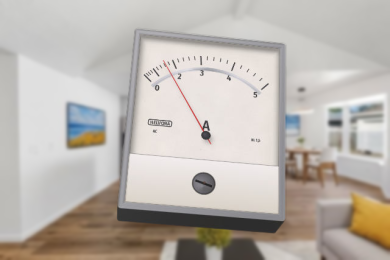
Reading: 1.6 A
